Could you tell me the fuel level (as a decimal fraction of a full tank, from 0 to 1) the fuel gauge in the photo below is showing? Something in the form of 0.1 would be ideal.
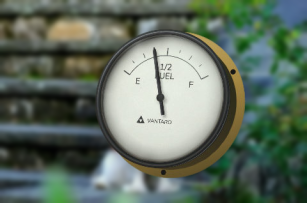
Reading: 0.375
